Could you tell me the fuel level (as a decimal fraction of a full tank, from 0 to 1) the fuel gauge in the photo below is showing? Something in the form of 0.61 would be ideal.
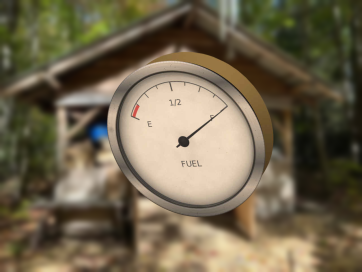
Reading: 1
